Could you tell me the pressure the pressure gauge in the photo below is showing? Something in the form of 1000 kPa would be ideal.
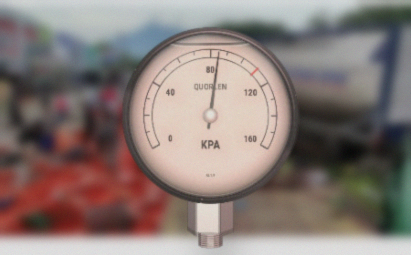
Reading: 85 kPa
